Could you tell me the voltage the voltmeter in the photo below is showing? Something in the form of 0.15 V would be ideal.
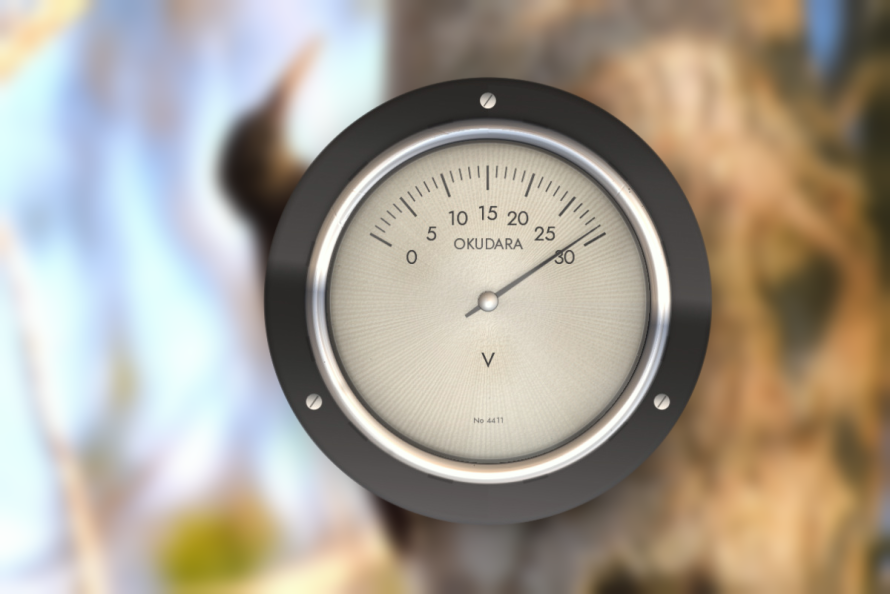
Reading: 29 V
